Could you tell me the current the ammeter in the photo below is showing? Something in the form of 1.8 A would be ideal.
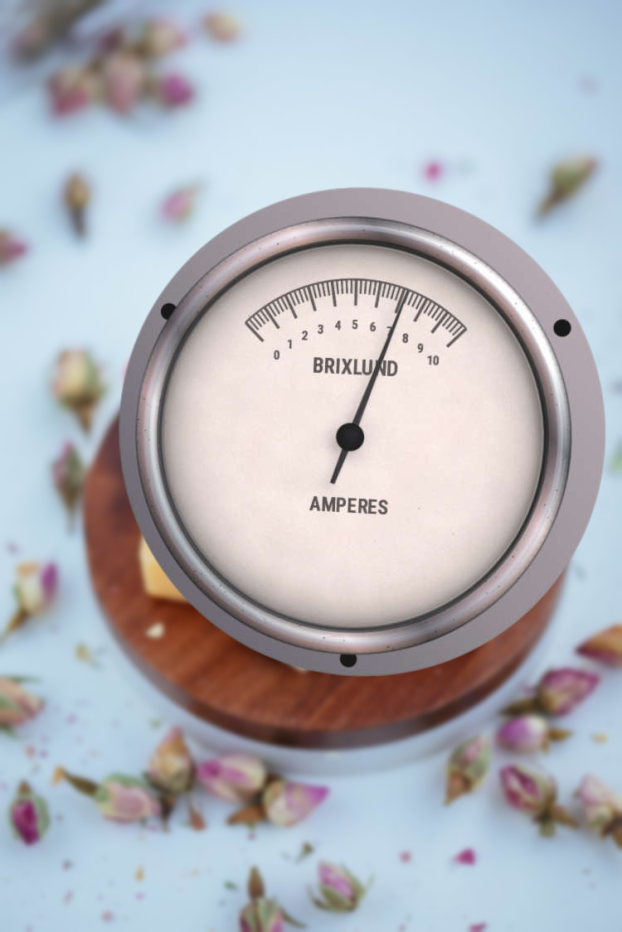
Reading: 7.2 A
